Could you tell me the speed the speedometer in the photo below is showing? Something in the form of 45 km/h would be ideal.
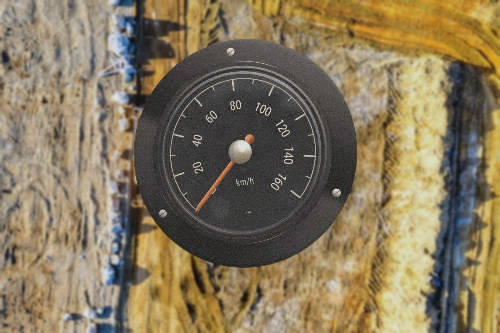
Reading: 0 km/h
